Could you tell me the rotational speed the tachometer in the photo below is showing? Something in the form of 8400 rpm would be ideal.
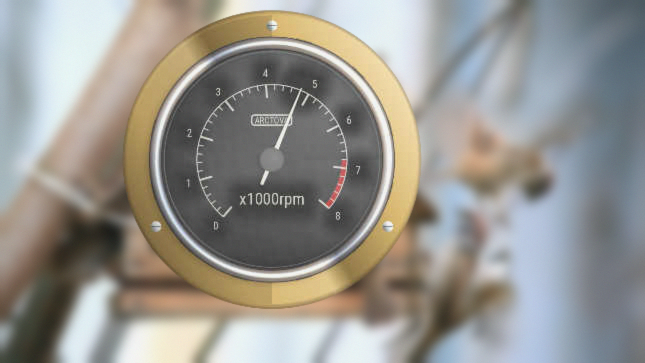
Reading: 4800 rpm
